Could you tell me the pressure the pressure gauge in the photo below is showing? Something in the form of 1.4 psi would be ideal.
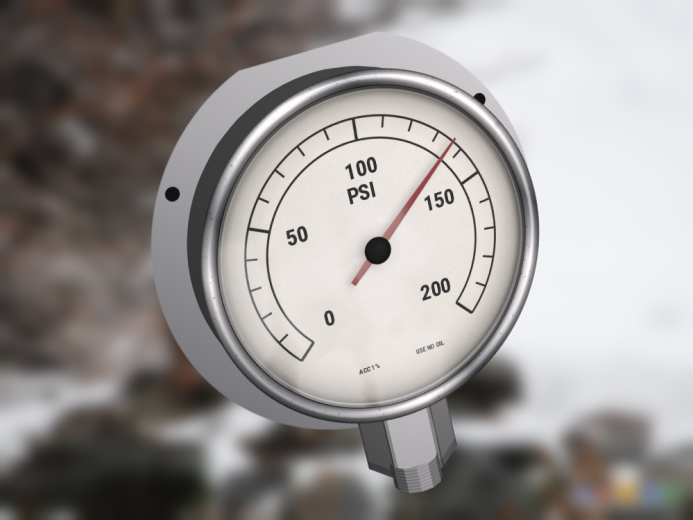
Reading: 135 psi
